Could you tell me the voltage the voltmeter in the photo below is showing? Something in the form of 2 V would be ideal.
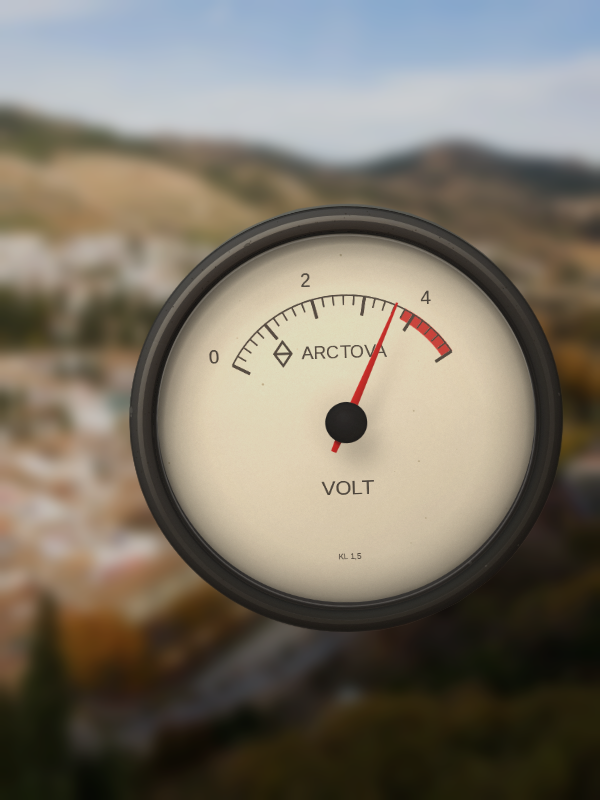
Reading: 3.6 V
